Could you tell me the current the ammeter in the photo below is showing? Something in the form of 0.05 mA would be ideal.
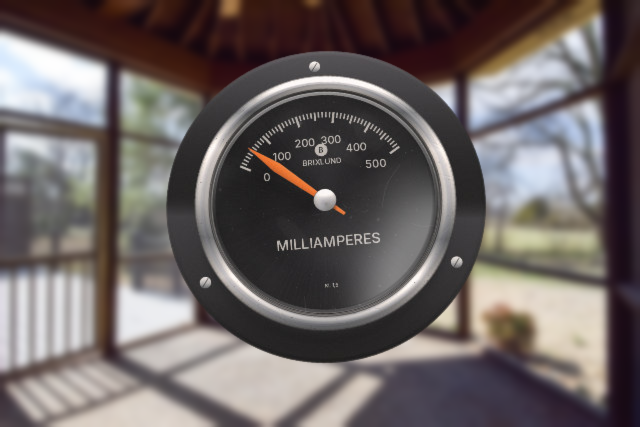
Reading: 50 mA
